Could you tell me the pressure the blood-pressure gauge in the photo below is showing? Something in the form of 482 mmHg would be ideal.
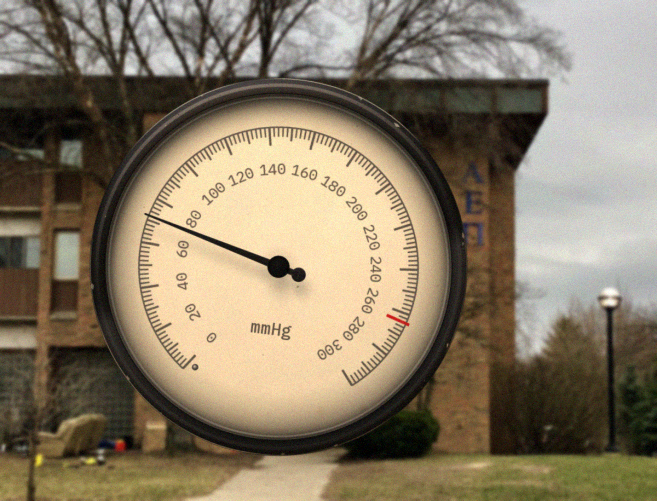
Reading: 72 mmHg
